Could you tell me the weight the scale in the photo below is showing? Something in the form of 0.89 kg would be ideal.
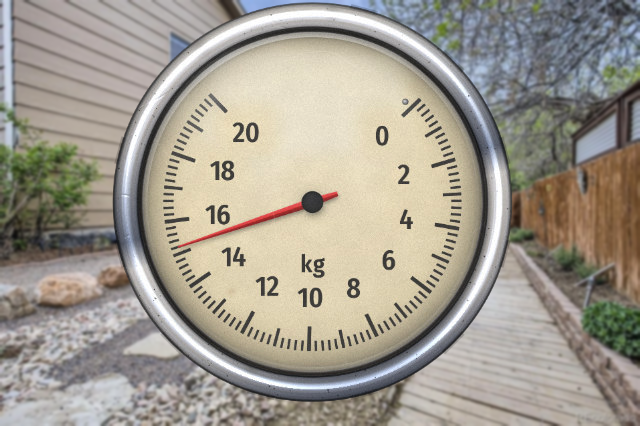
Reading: 15.2 kg
